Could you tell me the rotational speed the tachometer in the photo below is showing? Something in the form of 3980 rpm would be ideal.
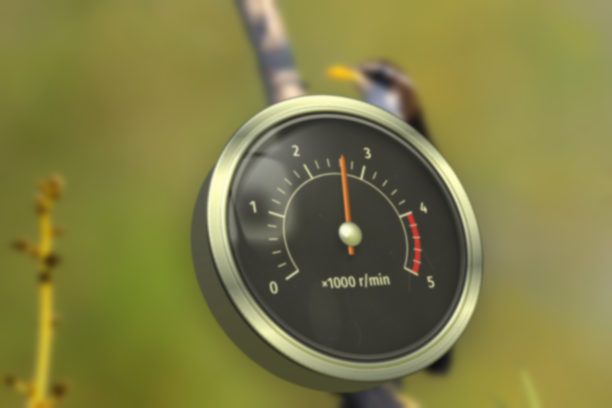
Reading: 2600 rpm
